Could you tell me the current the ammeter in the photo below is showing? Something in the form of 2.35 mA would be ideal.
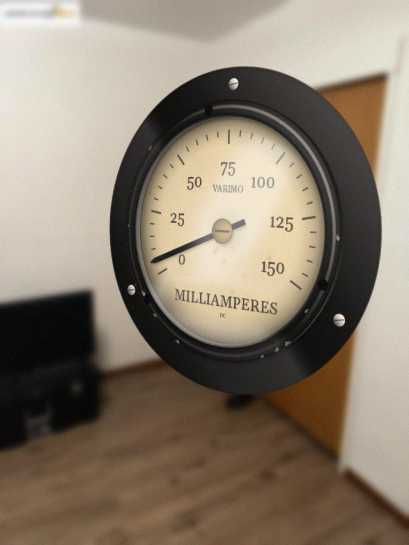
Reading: 5 mA
